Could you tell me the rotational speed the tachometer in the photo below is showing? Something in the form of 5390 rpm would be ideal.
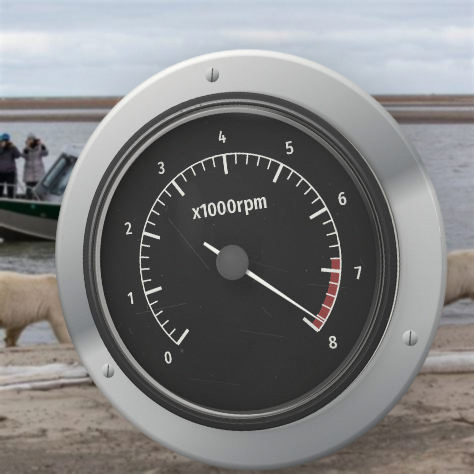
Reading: 7800 rpm
